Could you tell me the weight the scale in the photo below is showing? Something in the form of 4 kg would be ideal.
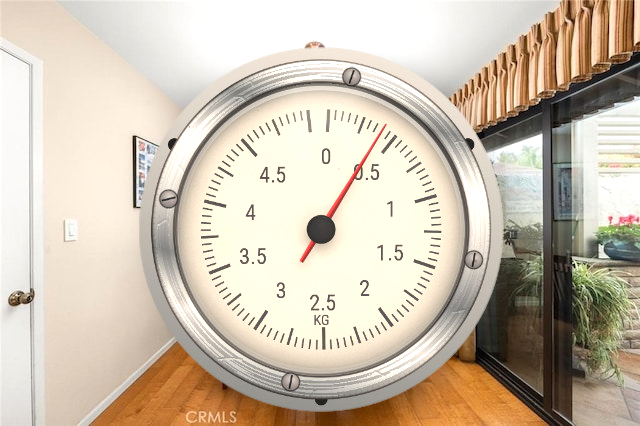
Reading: 0.4 kg
